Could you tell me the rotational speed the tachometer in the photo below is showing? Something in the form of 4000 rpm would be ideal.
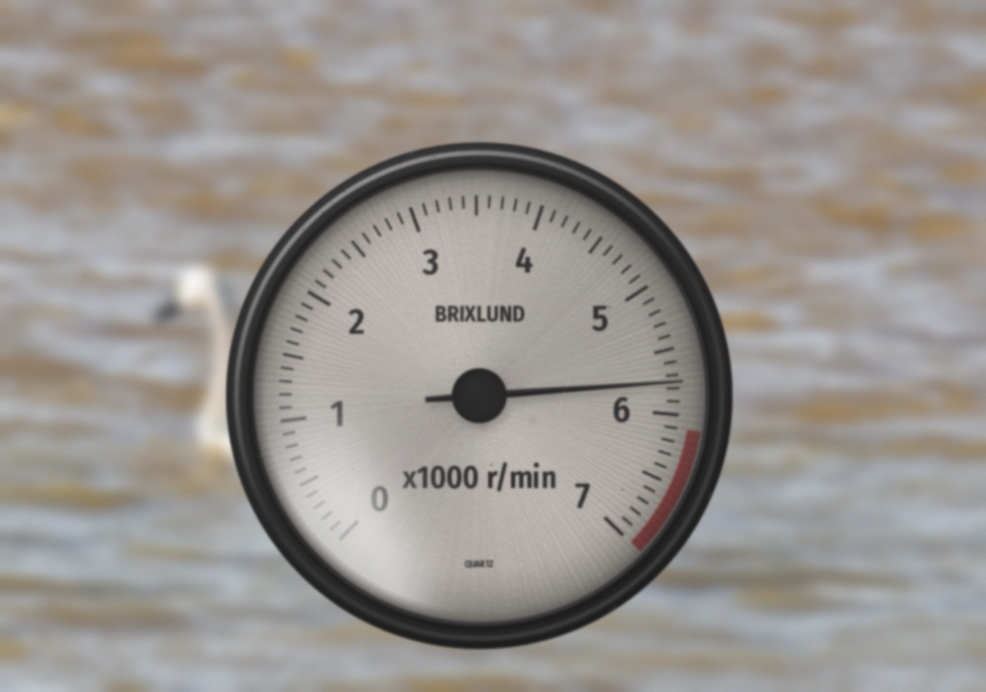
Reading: 5750 rpm
